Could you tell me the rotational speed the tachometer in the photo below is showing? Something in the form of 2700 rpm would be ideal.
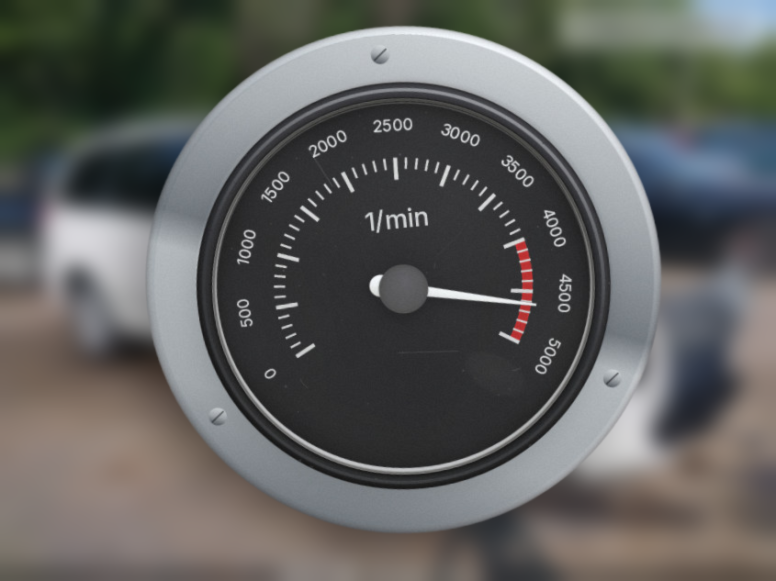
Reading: 4600 rpm
